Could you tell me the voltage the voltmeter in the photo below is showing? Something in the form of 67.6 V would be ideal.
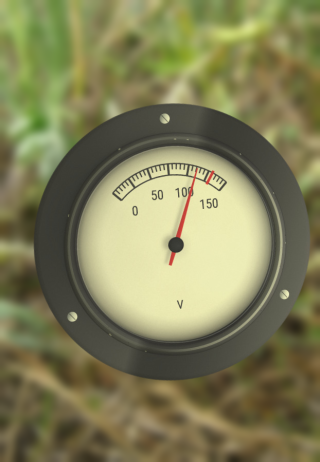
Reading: 110 V
